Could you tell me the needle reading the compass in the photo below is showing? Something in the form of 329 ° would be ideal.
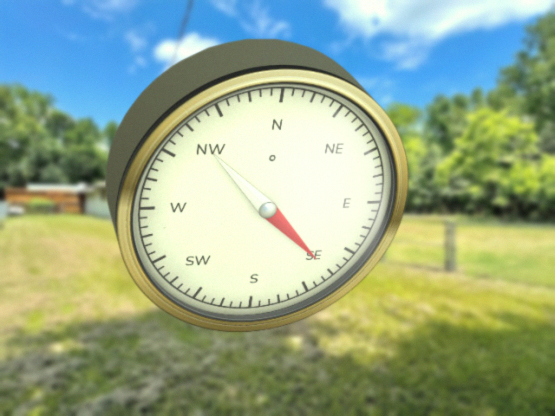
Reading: 135 °
